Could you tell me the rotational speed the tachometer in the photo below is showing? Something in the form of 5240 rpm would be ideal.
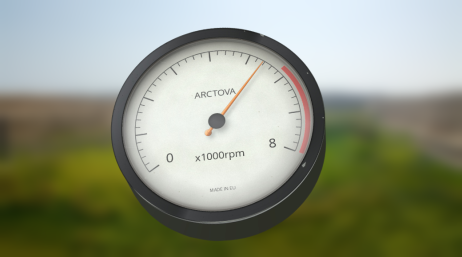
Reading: 5400 rpm
